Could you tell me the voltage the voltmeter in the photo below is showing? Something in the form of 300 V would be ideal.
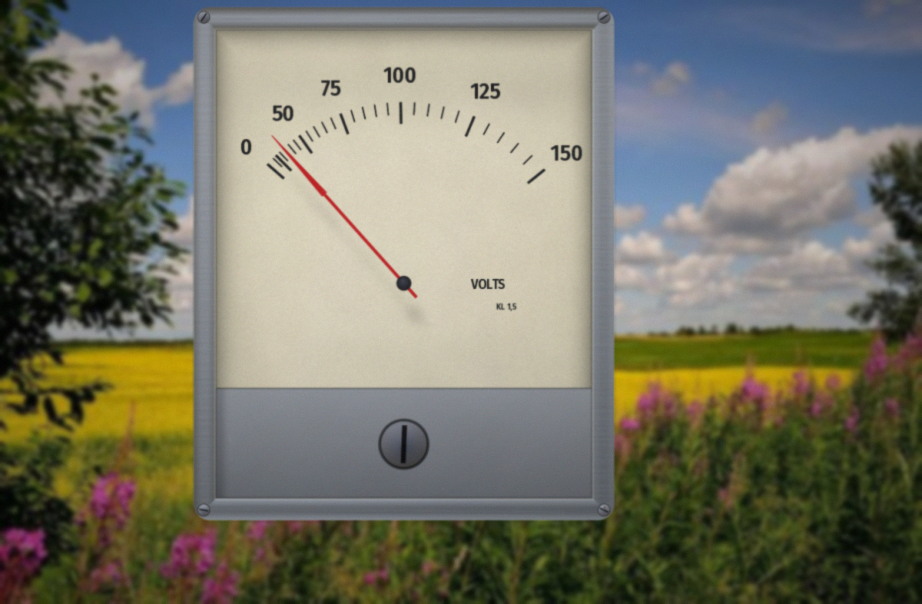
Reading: 35 V
